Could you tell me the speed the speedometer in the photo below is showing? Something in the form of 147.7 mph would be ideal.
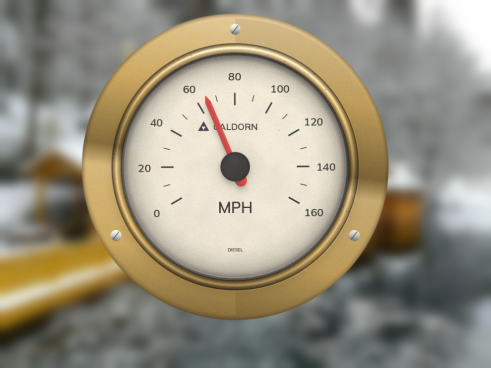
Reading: 65 mph
